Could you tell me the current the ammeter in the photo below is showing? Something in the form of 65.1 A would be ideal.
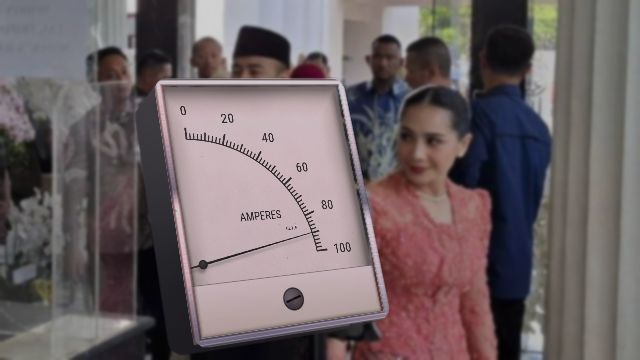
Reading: 90 A
